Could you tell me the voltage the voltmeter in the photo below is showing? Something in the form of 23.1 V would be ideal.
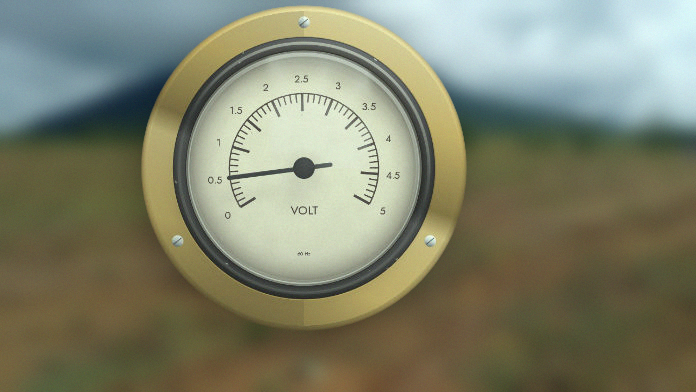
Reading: 0.5 V
